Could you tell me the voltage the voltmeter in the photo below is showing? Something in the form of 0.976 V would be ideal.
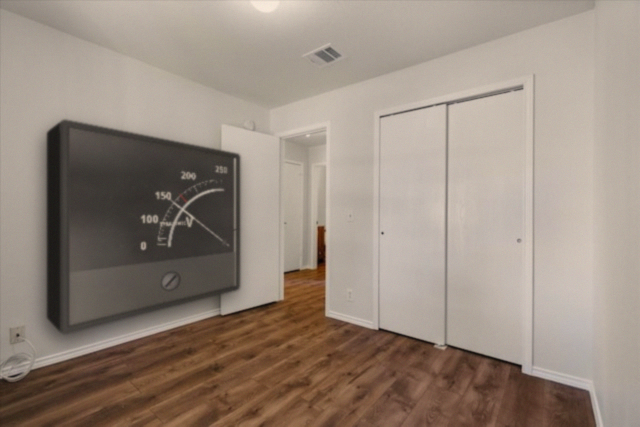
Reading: 150 V
